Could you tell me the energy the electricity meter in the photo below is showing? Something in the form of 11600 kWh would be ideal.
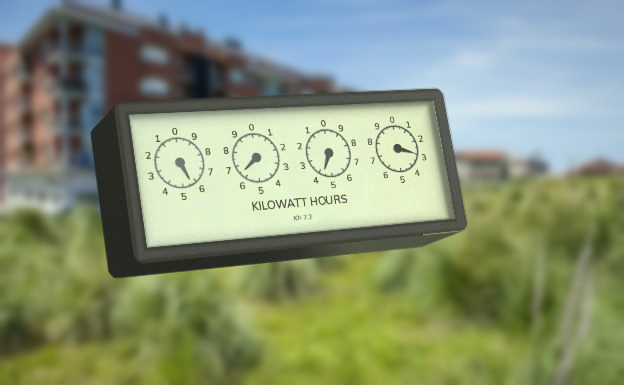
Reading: 5643 kWh
